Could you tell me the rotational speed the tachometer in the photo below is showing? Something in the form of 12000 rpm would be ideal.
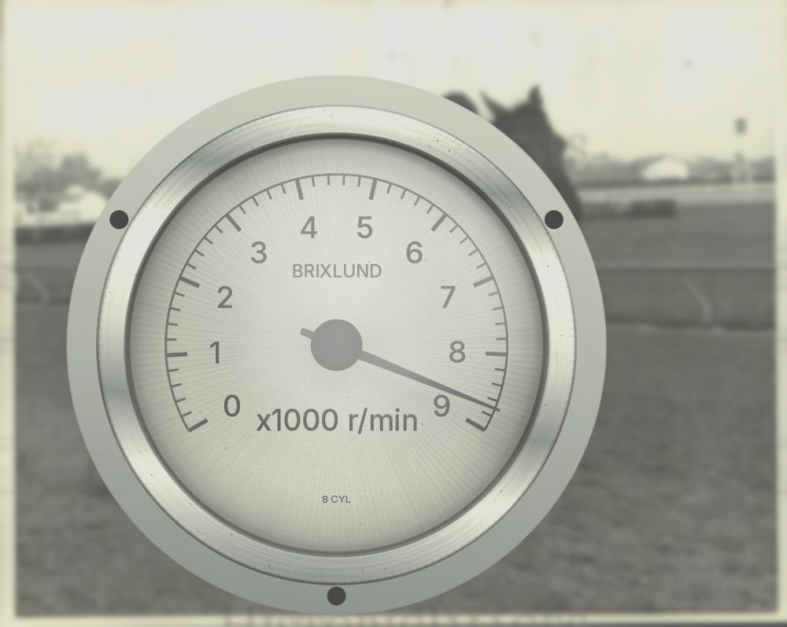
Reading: 8700 rpm
